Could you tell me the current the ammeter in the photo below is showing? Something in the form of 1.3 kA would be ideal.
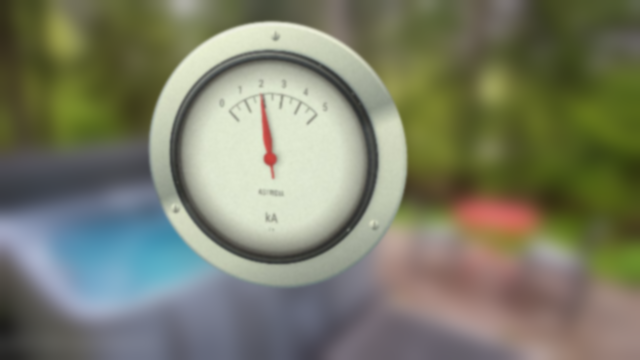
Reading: 2 kA
